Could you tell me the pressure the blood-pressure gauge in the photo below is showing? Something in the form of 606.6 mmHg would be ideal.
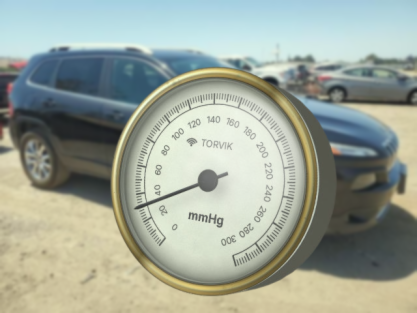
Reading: 30 mmHg
